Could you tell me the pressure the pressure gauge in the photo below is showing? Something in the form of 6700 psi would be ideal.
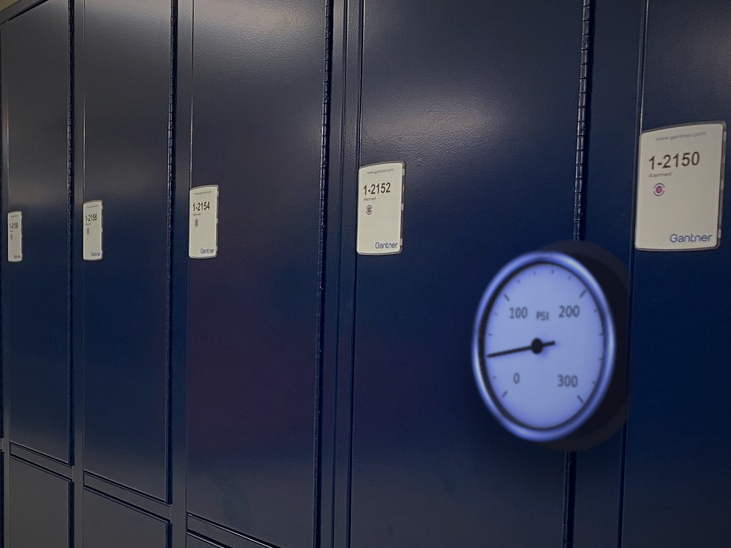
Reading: 40 psi
